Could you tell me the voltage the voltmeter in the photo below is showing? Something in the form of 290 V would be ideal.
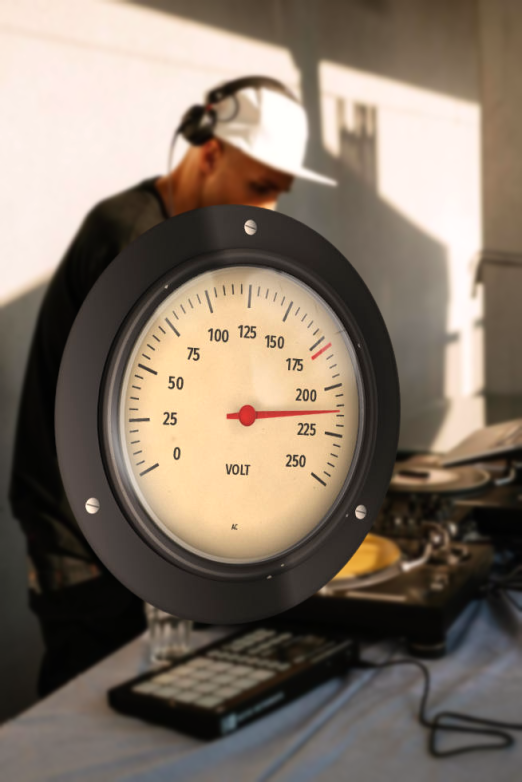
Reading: 212.5 V
